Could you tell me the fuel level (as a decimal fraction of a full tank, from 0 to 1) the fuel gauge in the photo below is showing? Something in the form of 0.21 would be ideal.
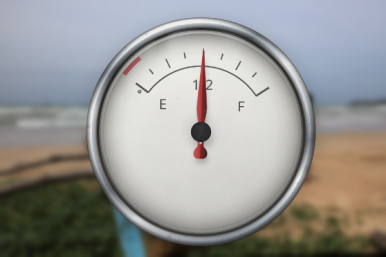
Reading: 0.5
